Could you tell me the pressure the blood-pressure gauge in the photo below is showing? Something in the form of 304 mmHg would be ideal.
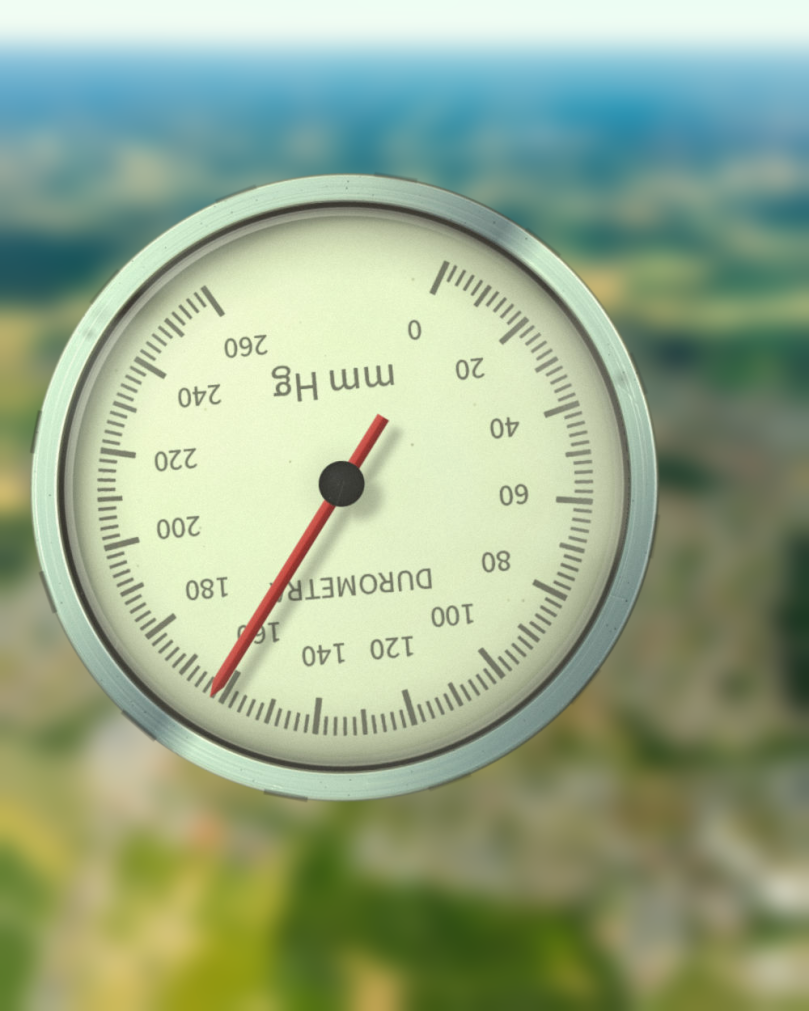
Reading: 162 mmHg
